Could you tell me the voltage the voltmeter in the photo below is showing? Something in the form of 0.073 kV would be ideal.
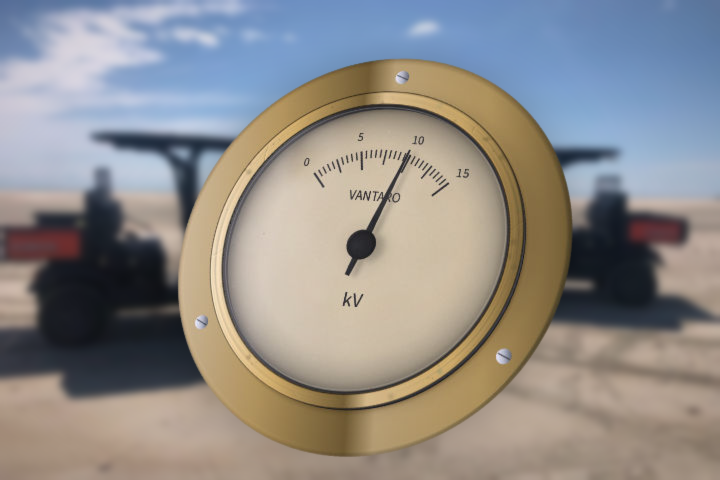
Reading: 10 kV
